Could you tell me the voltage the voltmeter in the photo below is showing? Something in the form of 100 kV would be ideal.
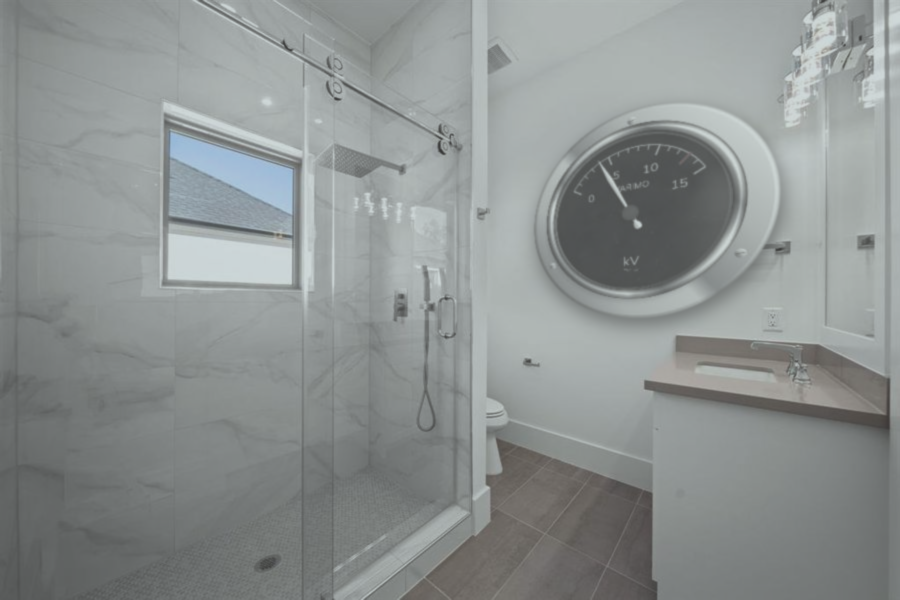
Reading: 4 kV
